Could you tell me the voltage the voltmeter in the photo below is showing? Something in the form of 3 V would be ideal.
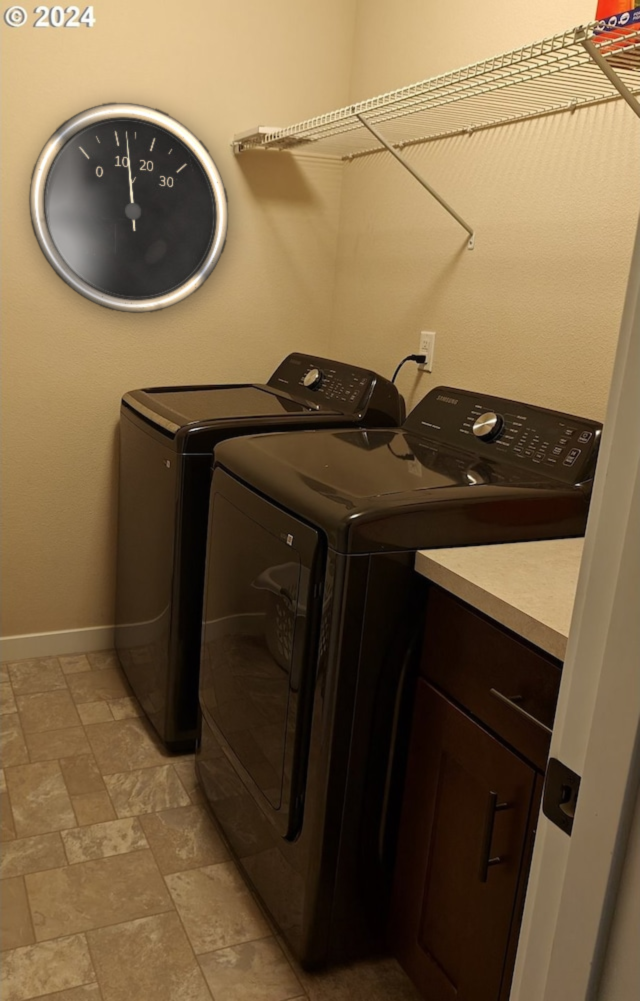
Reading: 12.5 V
